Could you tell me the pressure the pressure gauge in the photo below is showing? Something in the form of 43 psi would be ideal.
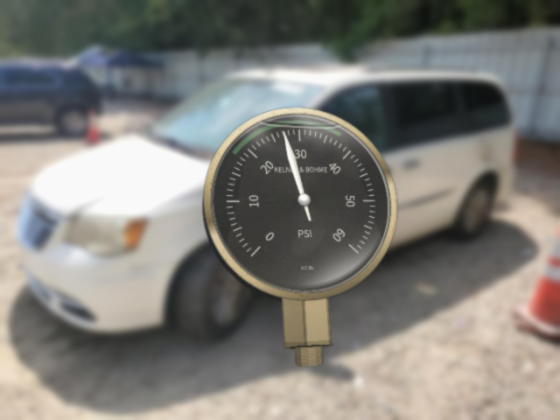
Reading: 27 psi
